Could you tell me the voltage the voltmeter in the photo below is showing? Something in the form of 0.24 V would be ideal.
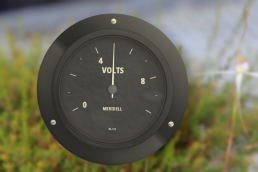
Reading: 5 V
